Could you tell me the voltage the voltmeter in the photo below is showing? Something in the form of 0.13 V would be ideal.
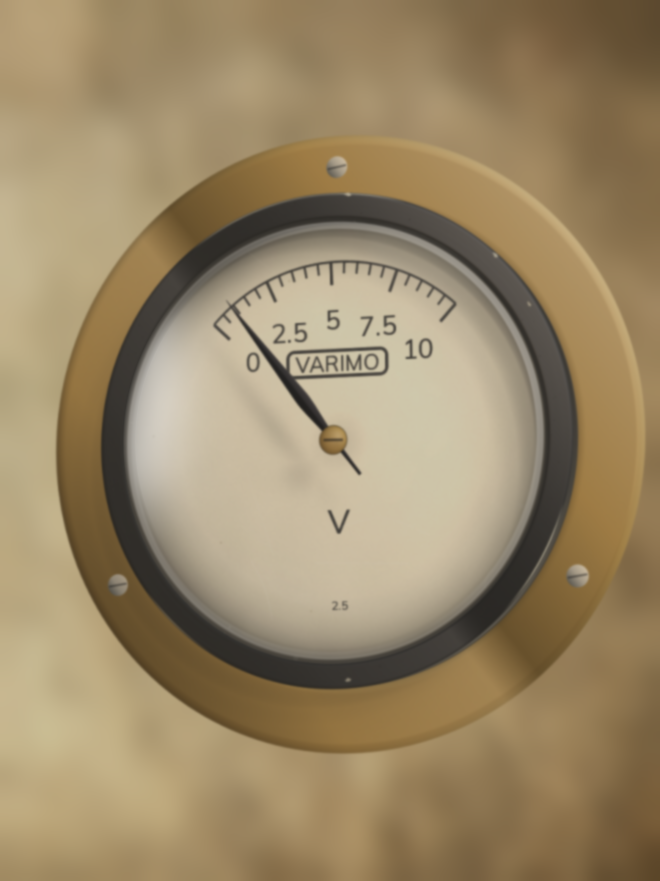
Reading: 1 V
